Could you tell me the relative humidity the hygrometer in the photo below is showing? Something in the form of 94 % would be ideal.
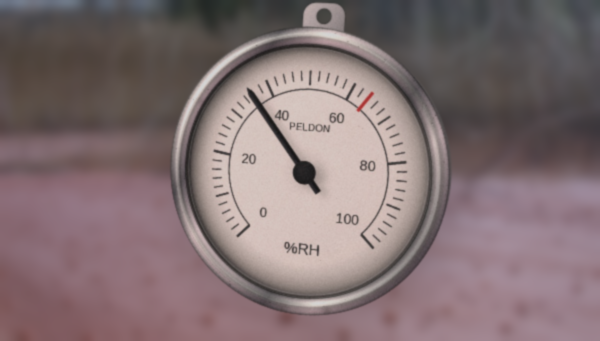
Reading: 36 %
